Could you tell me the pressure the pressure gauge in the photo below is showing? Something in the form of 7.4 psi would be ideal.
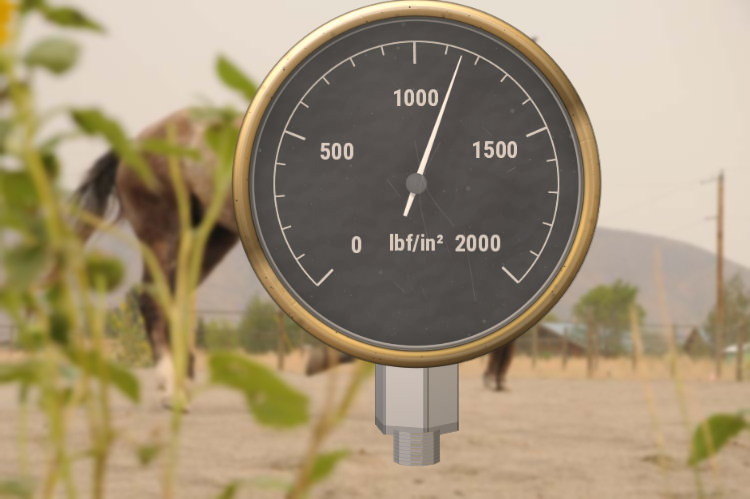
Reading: 1150 psi
